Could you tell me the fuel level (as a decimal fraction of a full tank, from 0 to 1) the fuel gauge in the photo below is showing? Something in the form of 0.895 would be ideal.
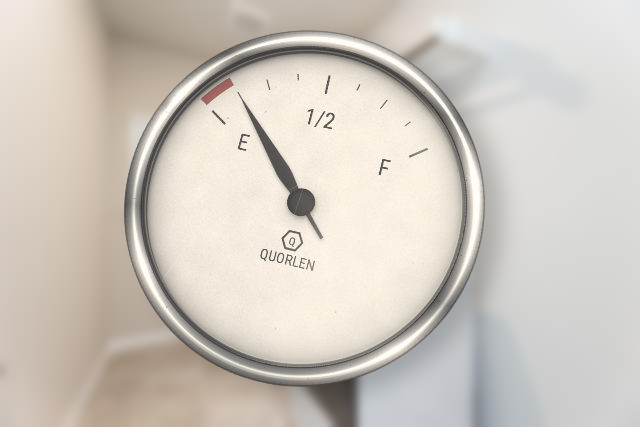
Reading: 0.125
